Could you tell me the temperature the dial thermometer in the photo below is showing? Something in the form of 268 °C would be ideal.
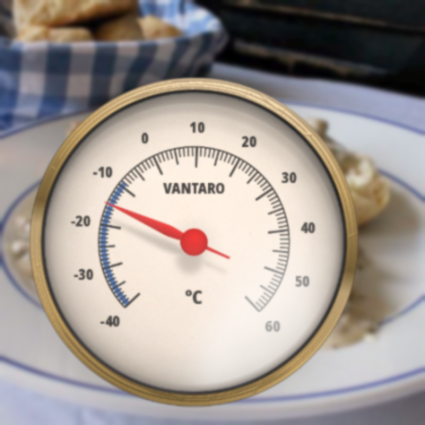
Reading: -15 °C
